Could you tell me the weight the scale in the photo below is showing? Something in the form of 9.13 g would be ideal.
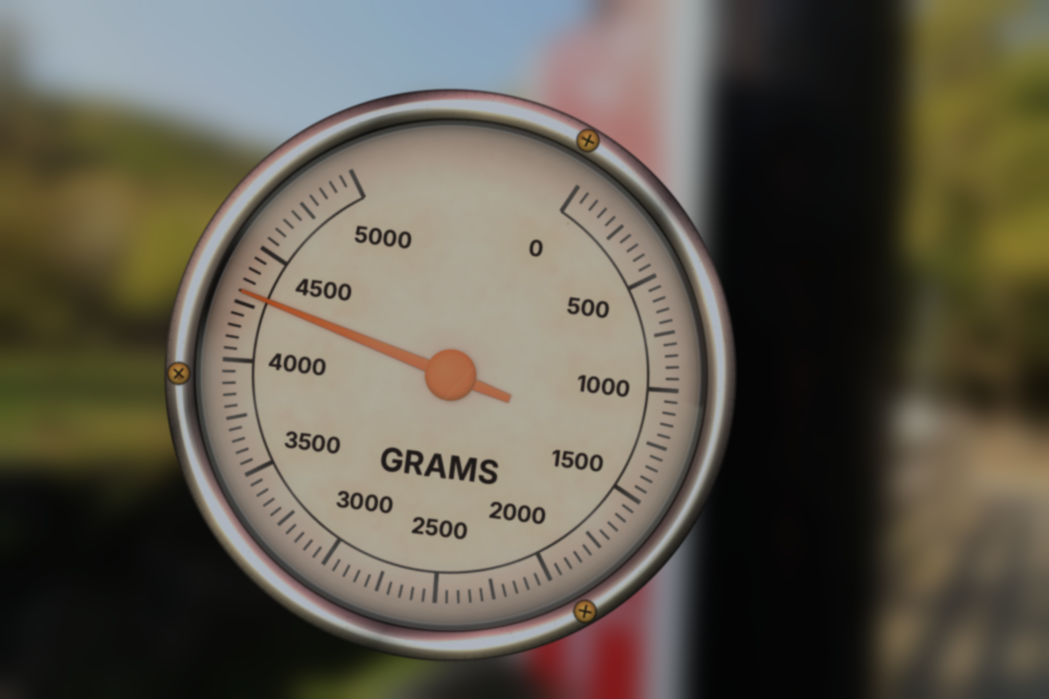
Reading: 4300 g
